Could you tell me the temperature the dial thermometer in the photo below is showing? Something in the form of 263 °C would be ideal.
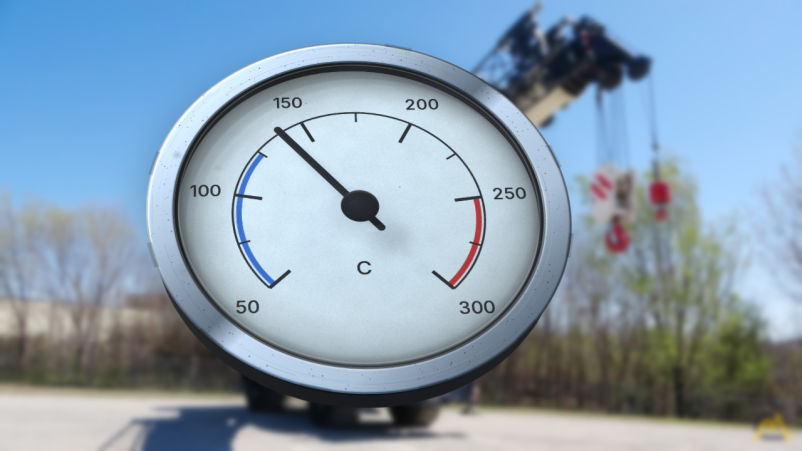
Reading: 137.5 °C
